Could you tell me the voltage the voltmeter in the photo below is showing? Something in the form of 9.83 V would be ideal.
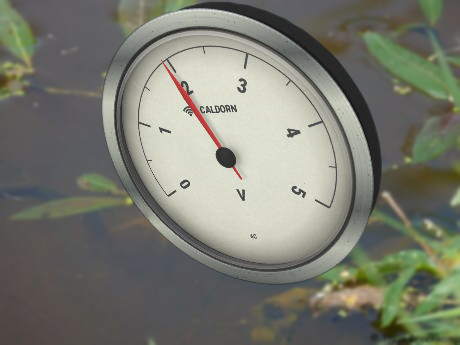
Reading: 2 V
